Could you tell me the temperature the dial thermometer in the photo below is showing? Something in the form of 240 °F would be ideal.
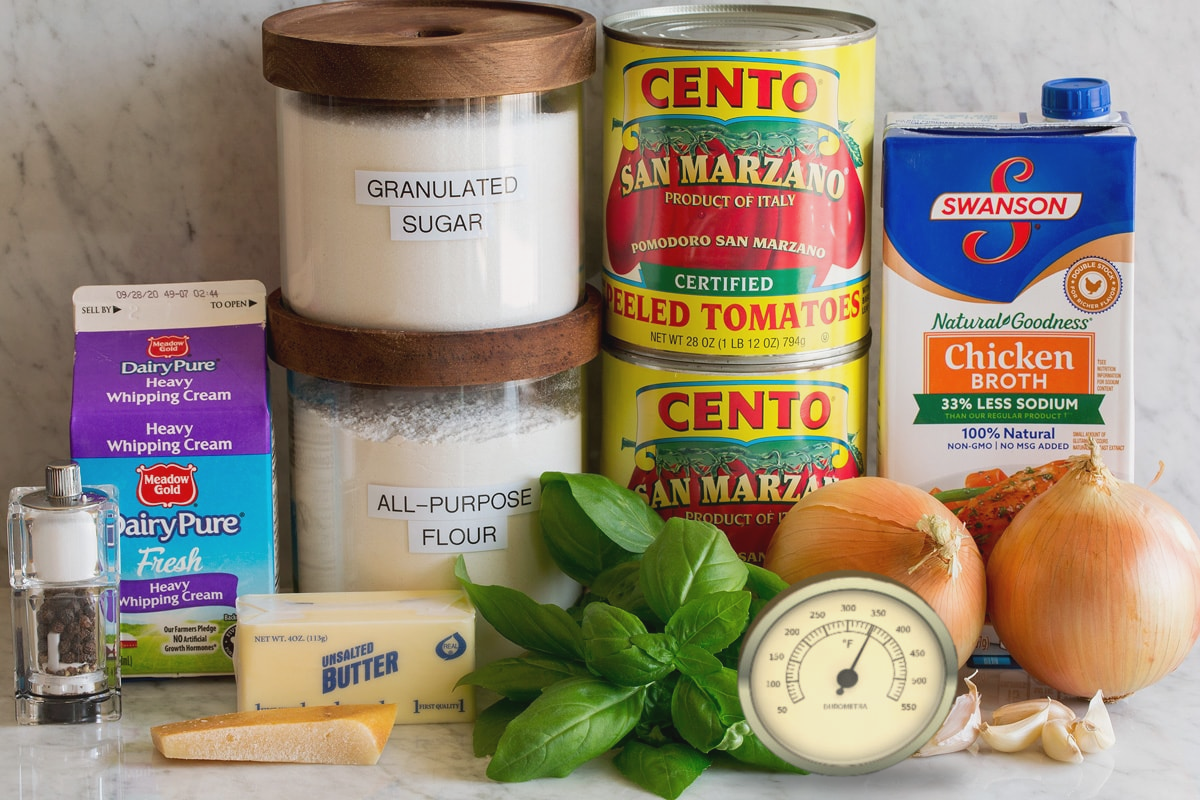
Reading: 350 °F
